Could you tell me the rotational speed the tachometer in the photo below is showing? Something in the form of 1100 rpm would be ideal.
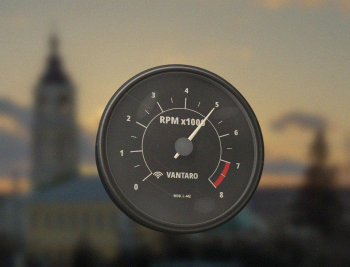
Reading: 5000 rpm
